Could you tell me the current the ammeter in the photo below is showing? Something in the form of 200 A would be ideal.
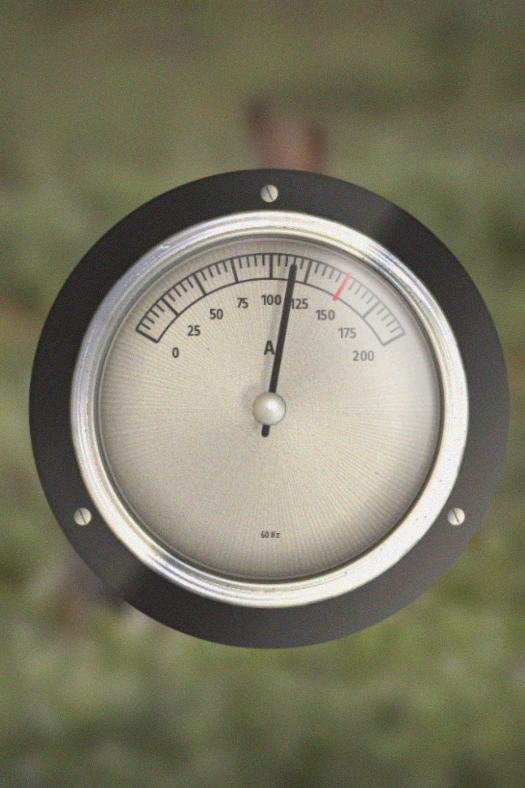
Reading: 115 A
